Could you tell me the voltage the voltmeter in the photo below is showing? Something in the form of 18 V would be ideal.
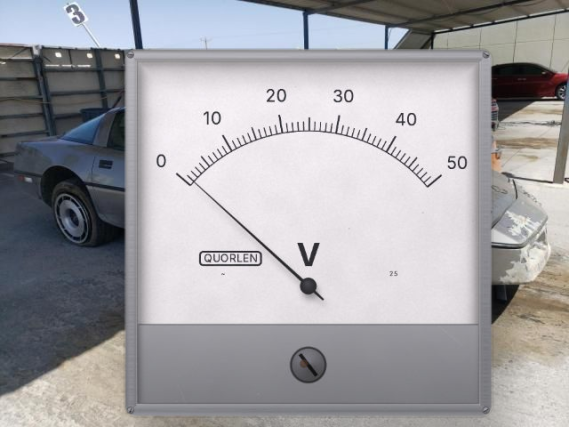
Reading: 1 V
